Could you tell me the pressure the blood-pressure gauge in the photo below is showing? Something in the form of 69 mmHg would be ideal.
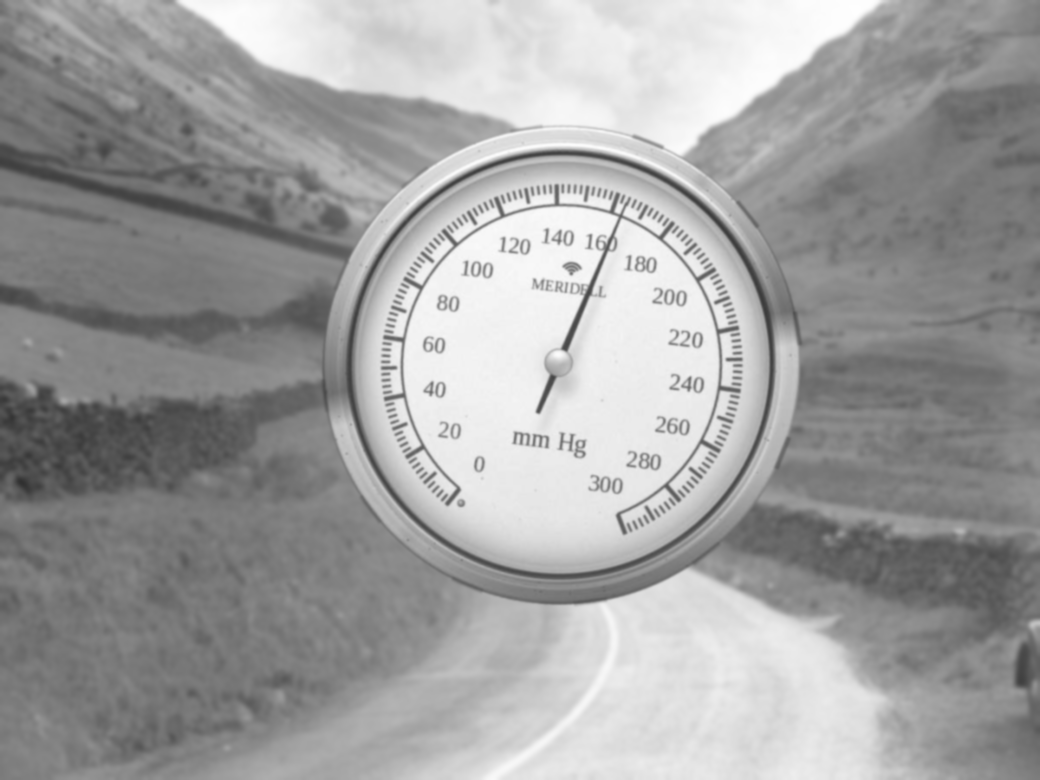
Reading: 164 mmHg
